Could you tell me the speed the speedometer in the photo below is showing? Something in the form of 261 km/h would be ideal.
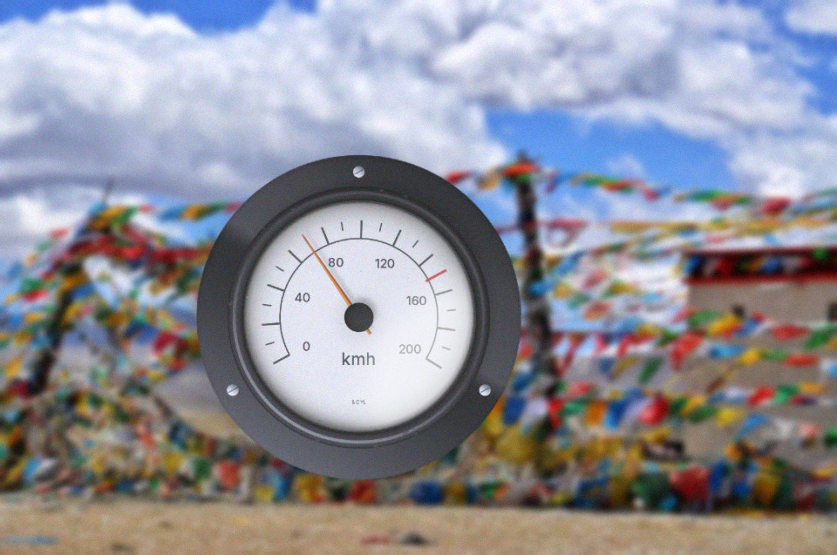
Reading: 70 km/h
